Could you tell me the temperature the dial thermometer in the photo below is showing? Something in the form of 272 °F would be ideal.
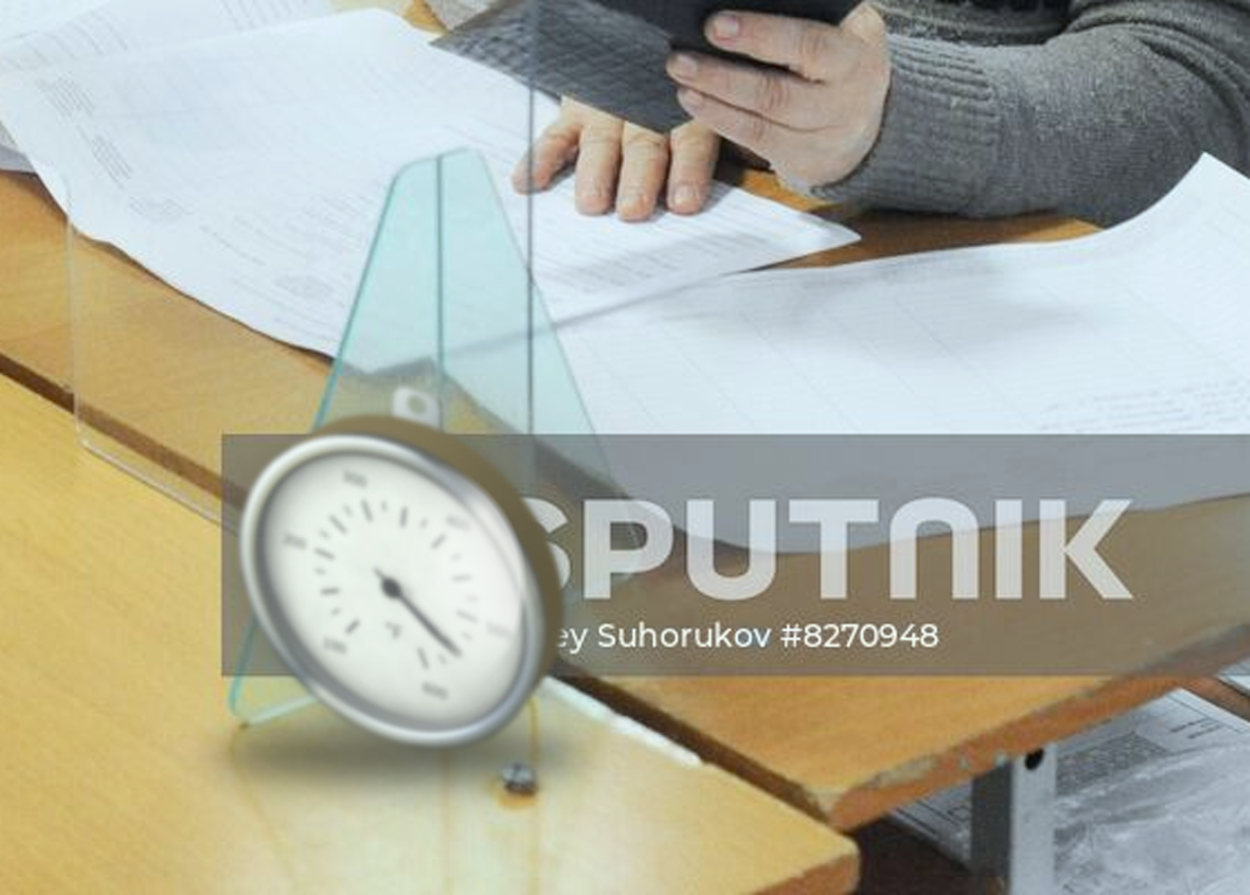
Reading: 550 °F
